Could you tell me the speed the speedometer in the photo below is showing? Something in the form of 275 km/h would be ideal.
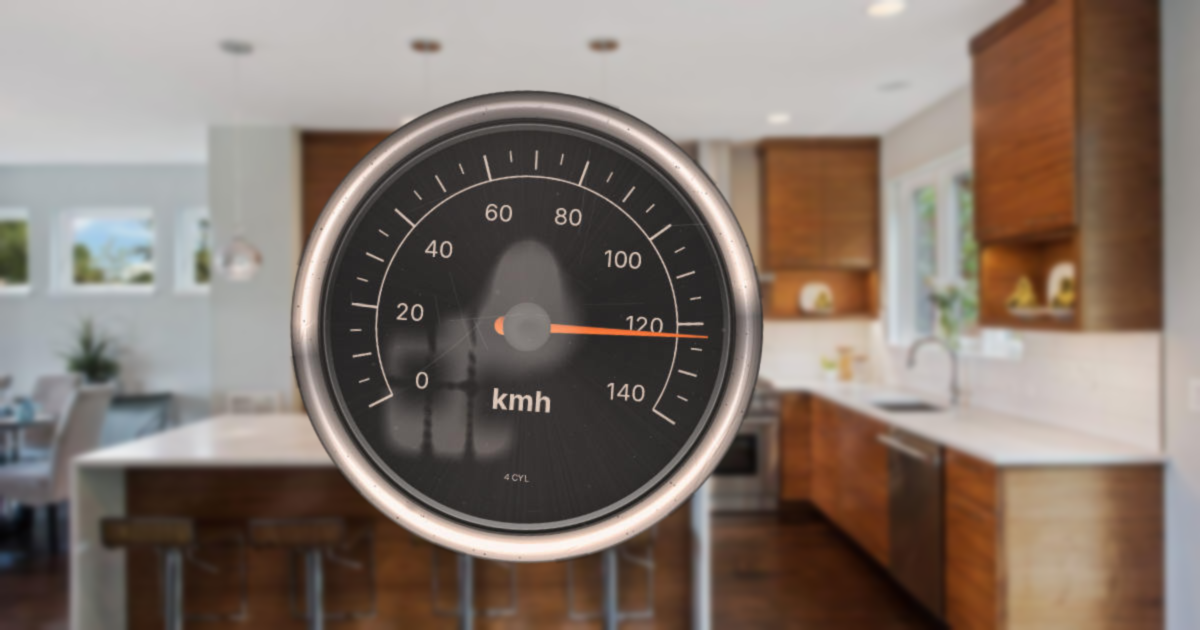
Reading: 122.5 km/h
